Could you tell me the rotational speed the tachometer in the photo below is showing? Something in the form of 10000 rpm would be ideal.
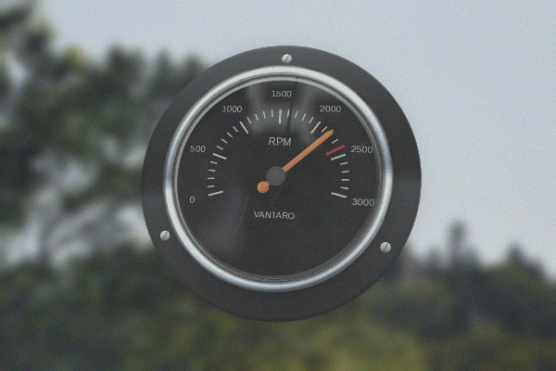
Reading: 2200 rpm
